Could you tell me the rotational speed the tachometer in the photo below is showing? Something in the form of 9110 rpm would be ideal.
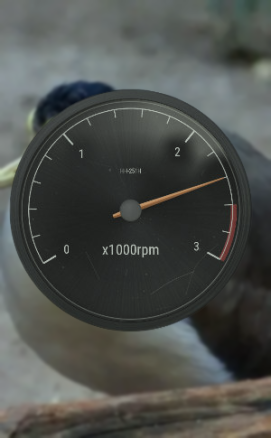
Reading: 2400 rpm
